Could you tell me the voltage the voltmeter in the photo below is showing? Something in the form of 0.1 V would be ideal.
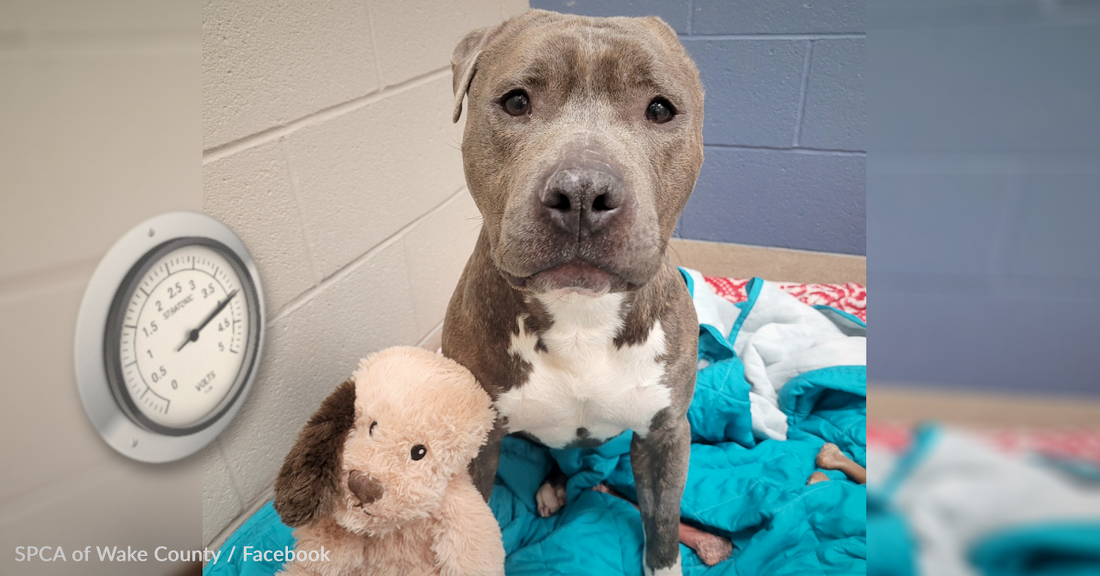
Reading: 4 V
